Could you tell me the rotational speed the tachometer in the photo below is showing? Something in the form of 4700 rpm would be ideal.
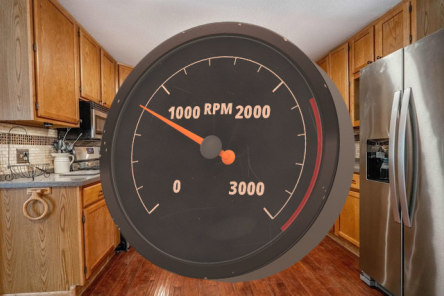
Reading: 800 rpm
